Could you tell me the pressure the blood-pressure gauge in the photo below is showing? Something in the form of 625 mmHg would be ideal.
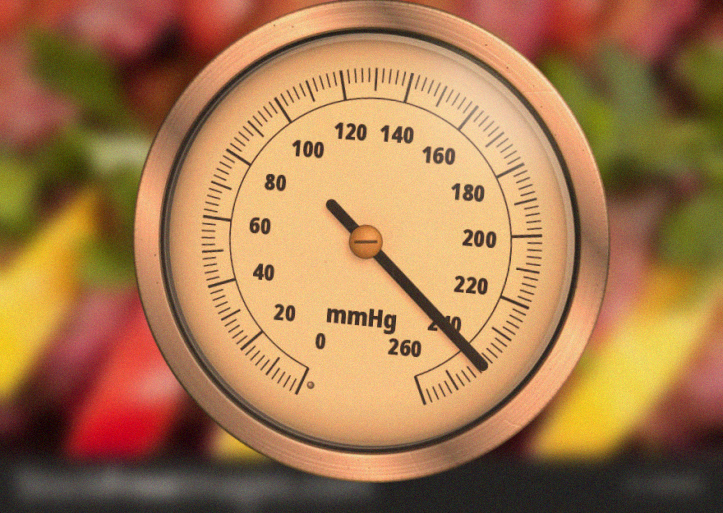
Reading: 240 mmHg
